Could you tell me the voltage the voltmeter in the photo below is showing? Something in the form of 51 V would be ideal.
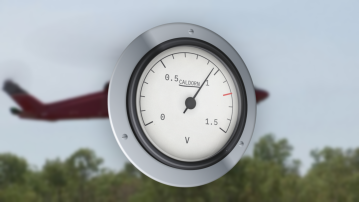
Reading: 0.95 V
